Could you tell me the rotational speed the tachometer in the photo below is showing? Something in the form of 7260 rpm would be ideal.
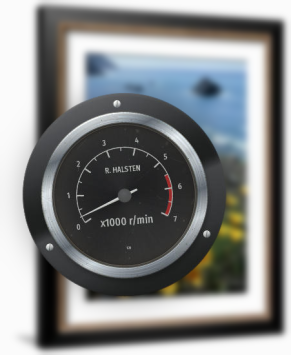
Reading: 250 rpm
